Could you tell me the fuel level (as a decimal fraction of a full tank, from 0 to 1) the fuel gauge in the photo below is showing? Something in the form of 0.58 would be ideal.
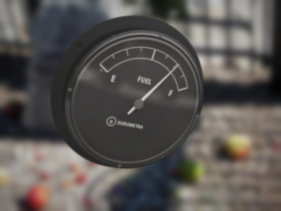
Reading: 0.75
